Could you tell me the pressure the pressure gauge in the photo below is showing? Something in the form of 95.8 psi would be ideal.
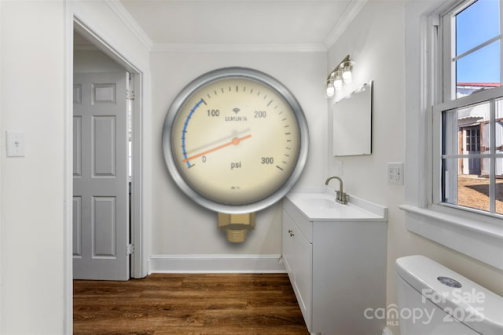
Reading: 10 psi
